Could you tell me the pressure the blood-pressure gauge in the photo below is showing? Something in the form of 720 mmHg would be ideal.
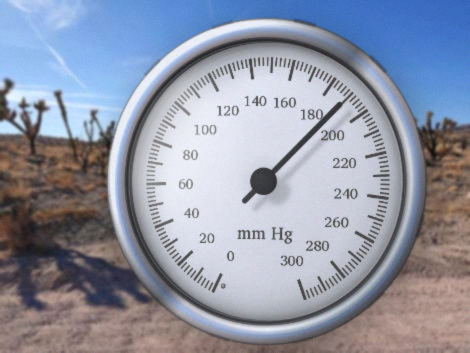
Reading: 190 mmHg
